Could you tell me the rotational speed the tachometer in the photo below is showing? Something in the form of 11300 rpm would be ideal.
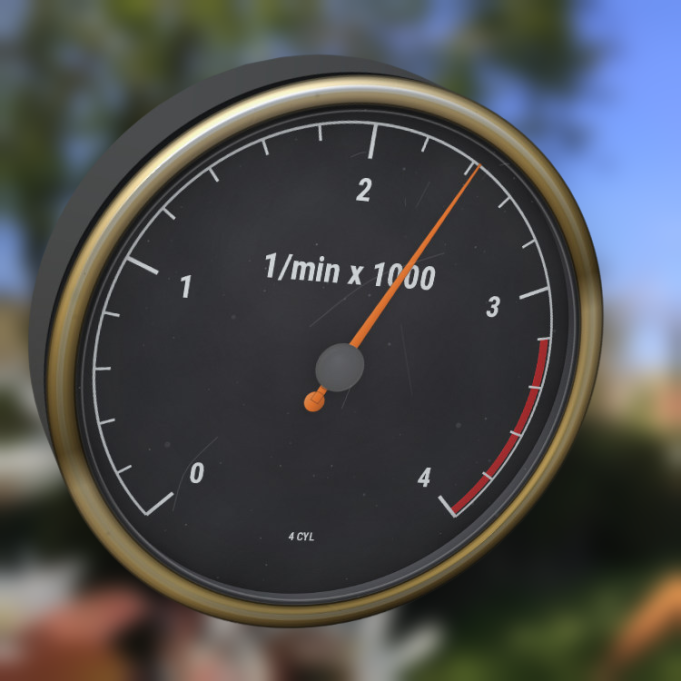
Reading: 2400 rpm
